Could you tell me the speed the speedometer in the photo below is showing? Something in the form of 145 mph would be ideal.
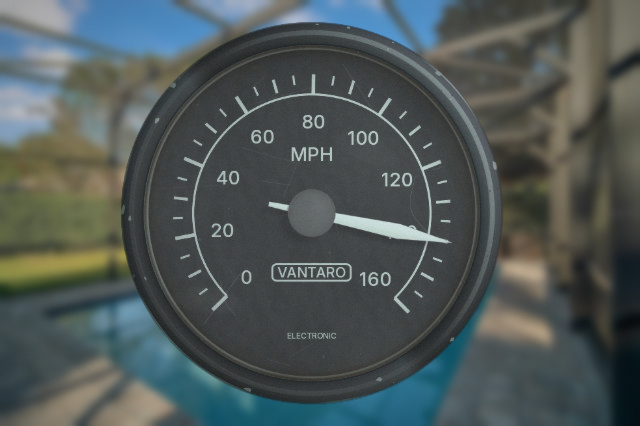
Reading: 140 mph
